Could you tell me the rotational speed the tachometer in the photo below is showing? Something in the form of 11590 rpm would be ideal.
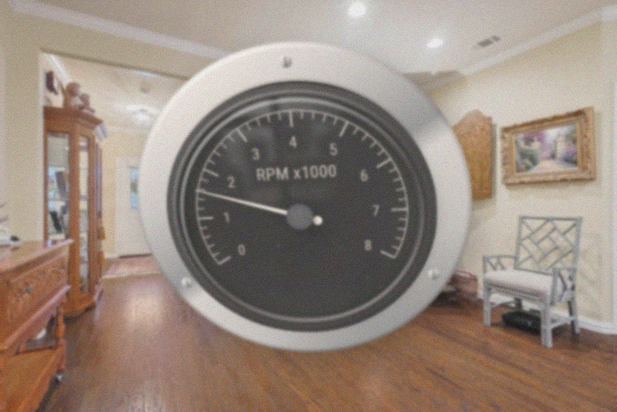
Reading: 1600 rpm
